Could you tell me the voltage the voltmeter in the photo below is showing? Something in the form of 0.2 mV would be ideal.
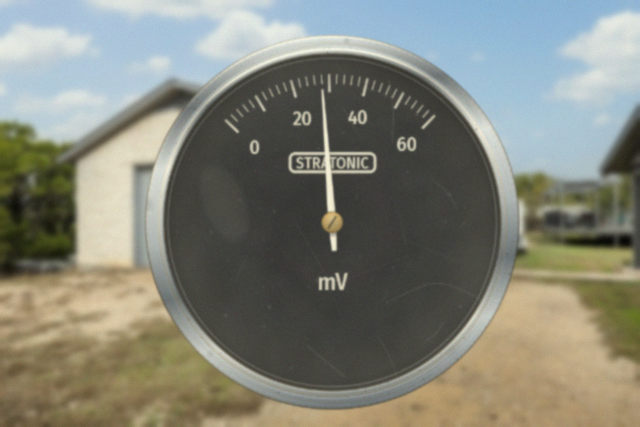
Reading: 28 mV
